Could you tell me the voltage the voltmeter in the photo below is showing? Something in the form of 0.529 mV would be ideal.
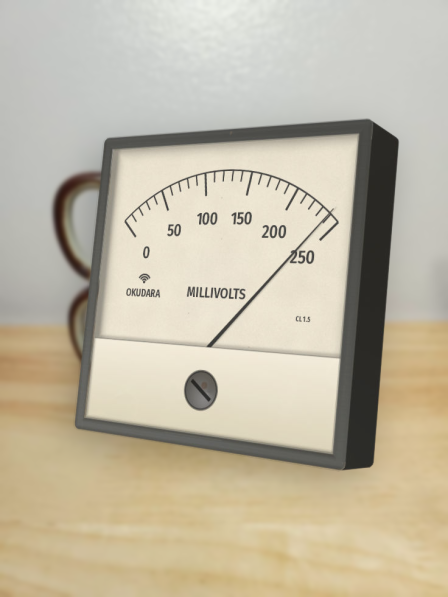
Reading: 240 mV
